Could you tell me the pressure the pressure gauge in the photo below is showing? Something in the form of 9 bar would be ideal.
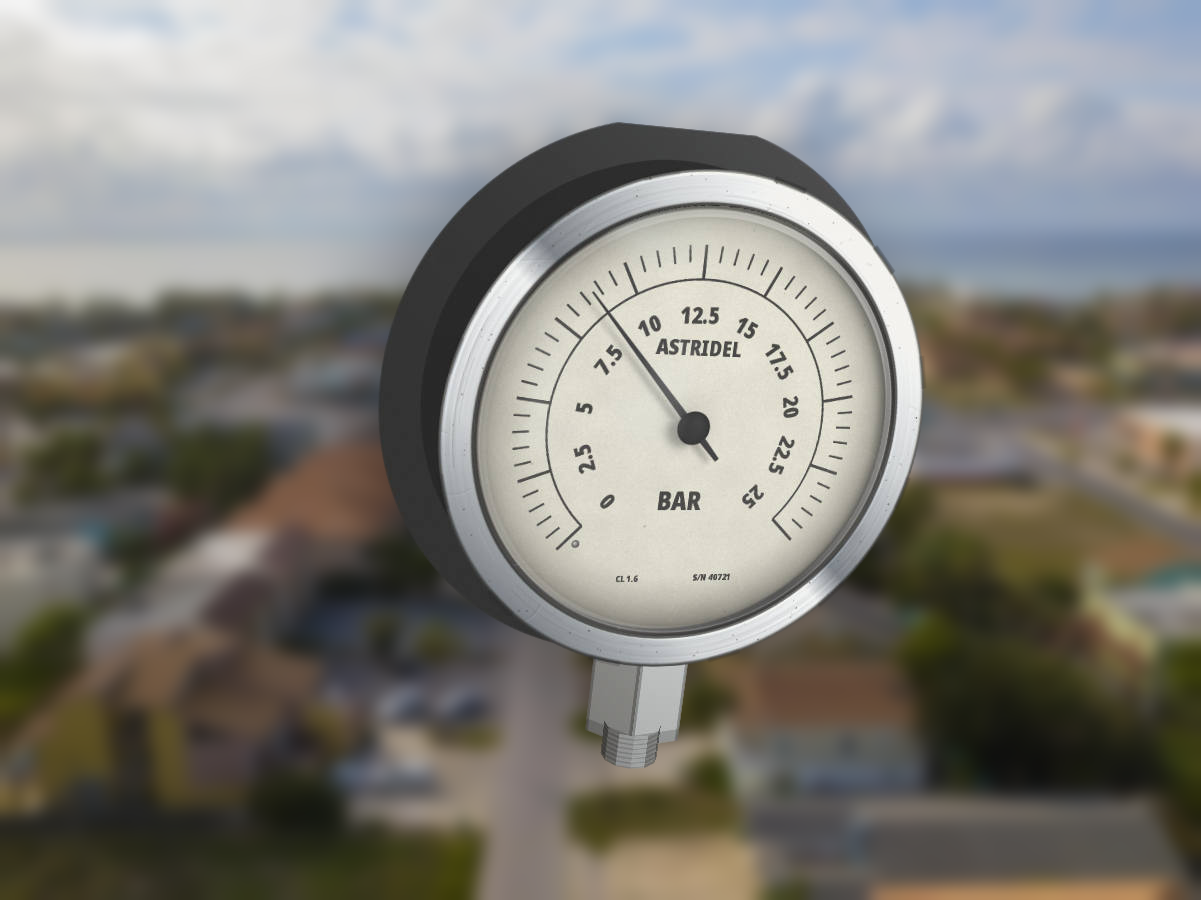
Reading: 8.75 bar
